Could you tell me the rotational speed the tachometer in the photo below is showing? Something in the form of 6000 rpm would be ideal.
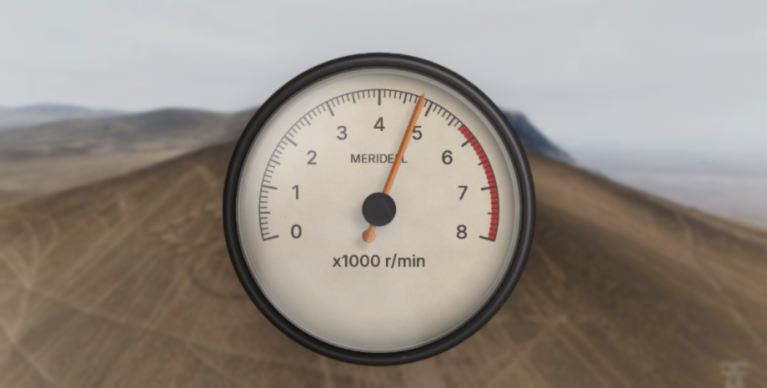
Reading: 4800 rpm
